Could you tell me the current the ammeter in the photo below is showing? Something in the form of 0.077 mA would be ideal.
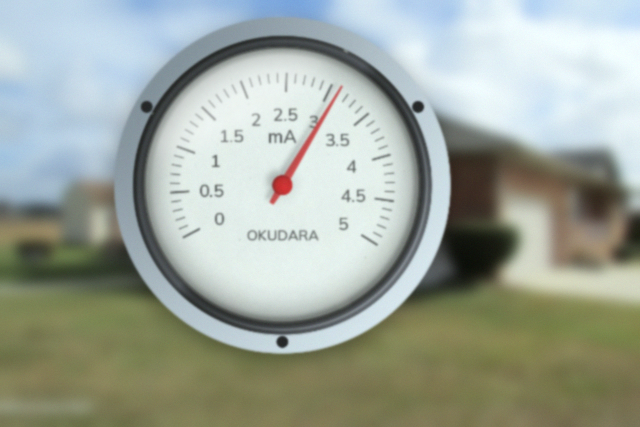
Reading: 3.1 mA
